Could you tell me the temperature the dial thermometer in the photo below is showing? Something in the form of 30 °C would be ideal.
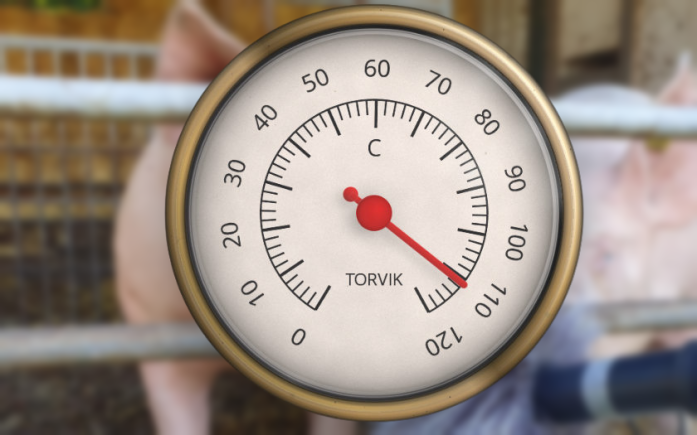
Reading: 111 °C
